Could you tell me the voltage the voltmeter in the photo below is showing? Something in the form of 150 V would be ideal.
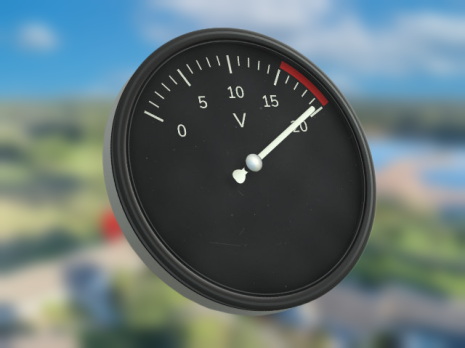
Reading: 19.5 V
